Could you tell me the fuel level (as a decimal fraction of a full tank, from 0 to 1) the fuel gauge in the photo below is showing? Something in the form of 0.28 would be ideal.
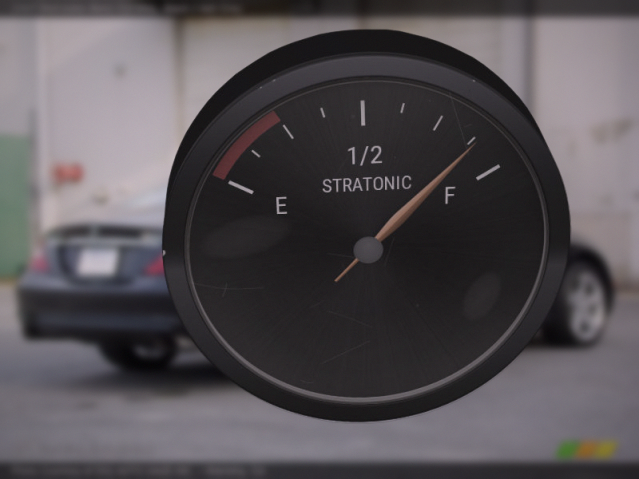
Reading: 0.875
